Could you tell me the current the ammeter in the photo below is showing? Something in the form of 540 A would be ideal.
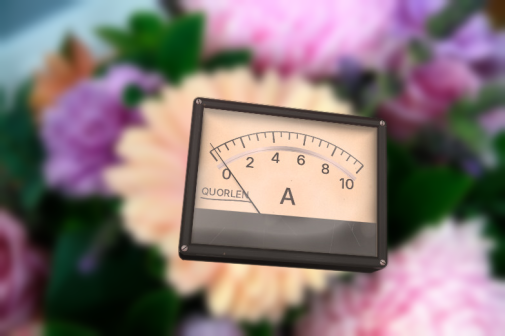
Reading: 0.25 A
